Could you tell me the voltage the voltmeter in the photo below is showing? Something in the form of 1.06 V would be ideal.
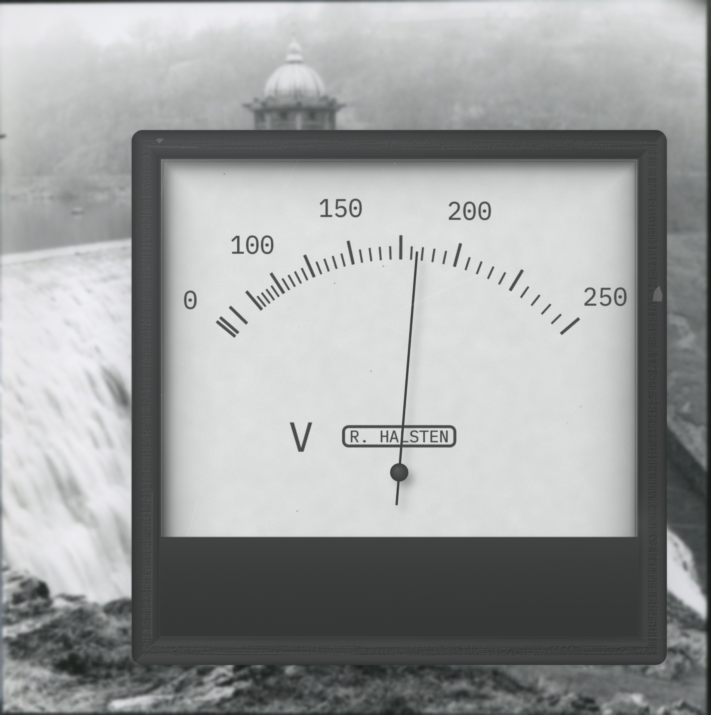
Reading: 182.5 V
